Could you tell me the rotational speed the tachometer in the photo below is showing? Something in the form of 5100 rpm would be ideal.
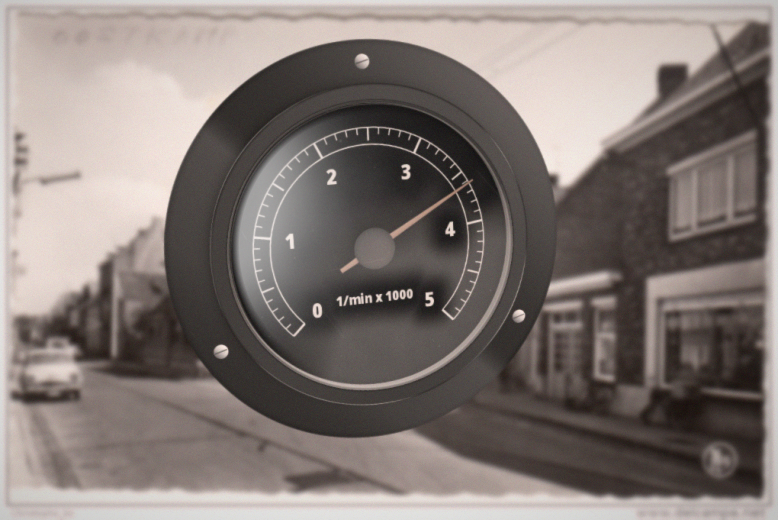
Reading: 3600 rpm
